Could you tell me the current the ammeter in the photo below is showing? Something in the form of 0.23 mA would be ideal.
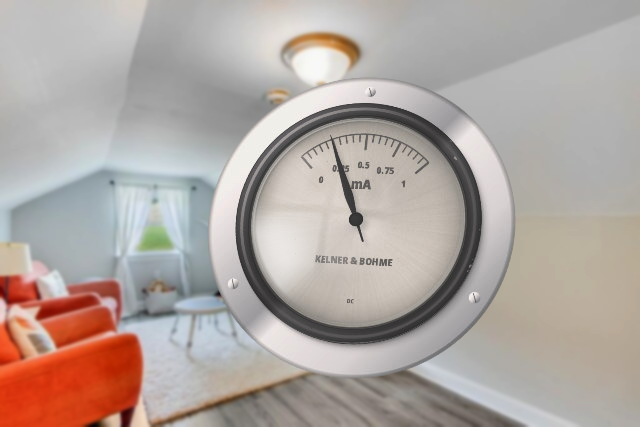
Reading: 0.25 mA
